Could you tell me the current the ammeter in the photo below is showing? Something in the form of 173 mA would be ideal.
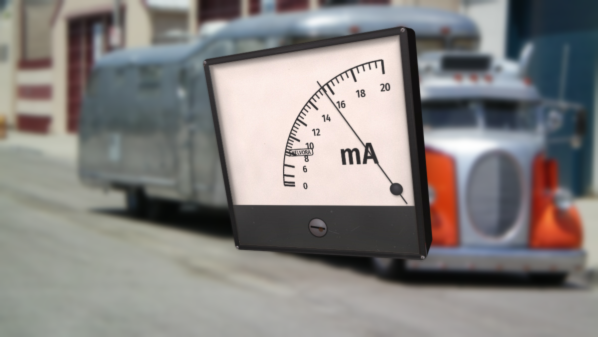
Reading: 15.6 mA
